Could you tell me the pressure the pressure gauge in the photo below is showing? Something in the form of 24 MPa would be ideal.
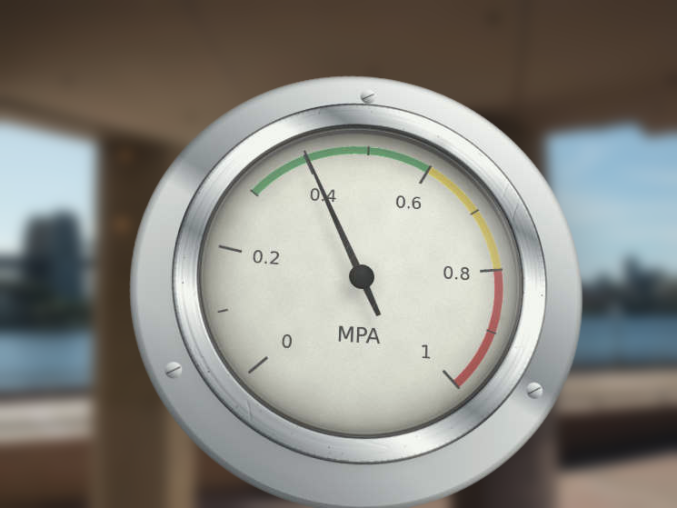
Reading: 0.4 MPa
